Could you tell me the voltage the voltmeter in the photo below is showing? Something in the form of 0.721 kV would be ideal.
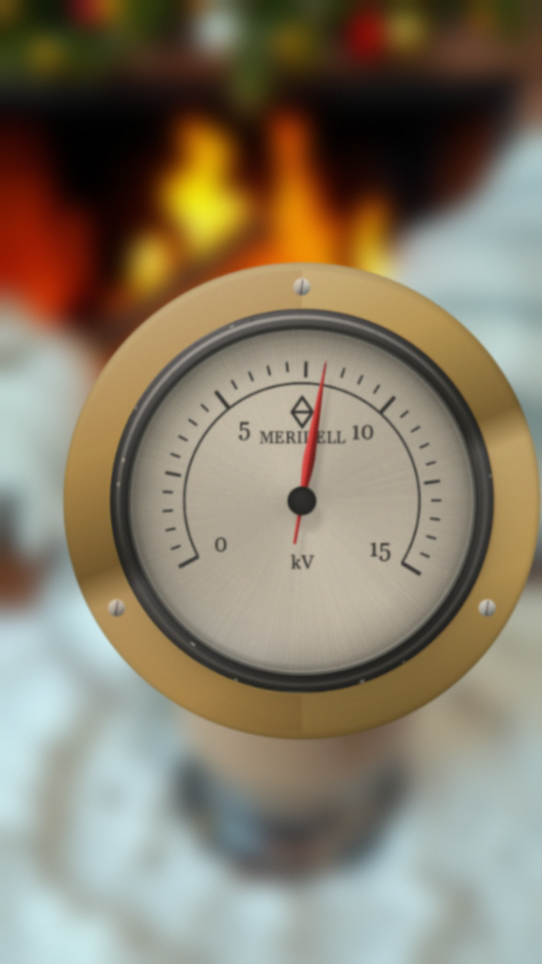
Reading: 8 kV
